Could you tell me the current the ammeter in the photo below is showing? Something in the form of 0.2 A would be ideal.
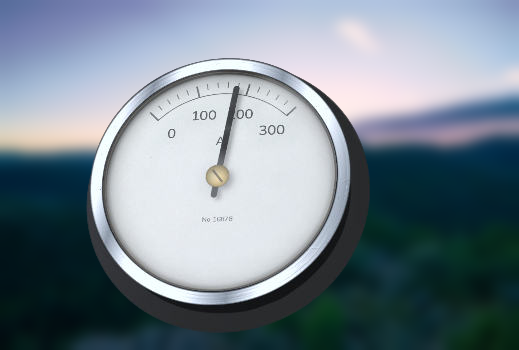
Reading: 180 A
